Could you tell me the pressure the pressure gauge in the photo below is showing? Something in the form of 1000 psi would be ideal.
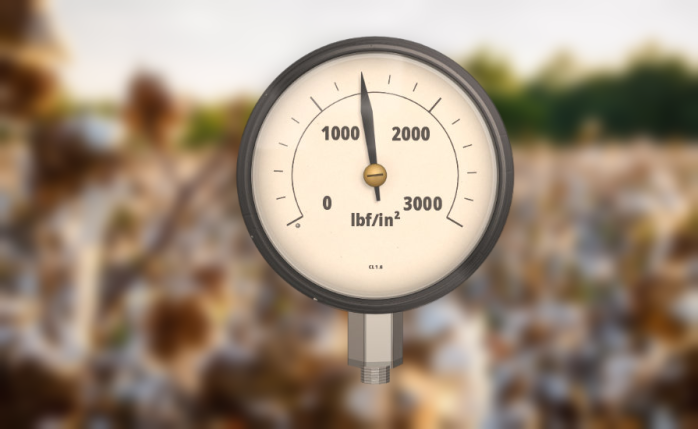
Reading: 1400 psi
